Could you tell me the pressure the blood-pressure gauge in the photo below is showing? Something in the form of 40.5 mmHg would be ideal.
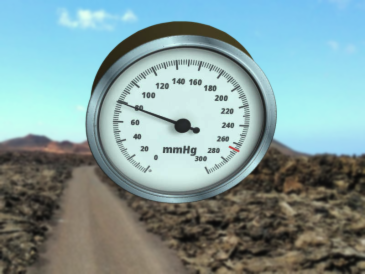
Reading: 80 mmHg
